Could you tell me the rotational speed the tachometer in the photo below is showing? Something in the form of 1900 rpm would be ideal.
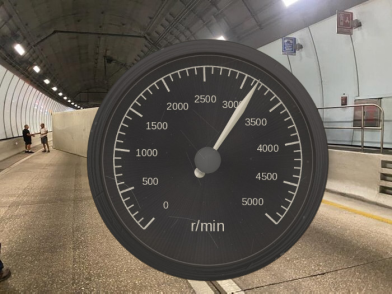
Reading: 3150 rpm
